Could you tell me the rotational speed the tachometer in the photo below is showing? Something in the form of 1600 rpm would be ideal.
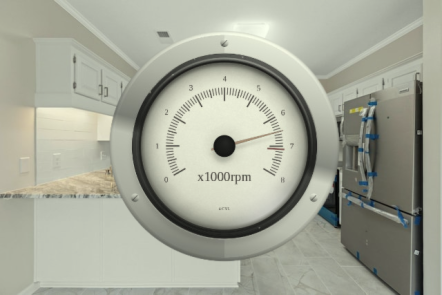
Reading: 6500 rpm
